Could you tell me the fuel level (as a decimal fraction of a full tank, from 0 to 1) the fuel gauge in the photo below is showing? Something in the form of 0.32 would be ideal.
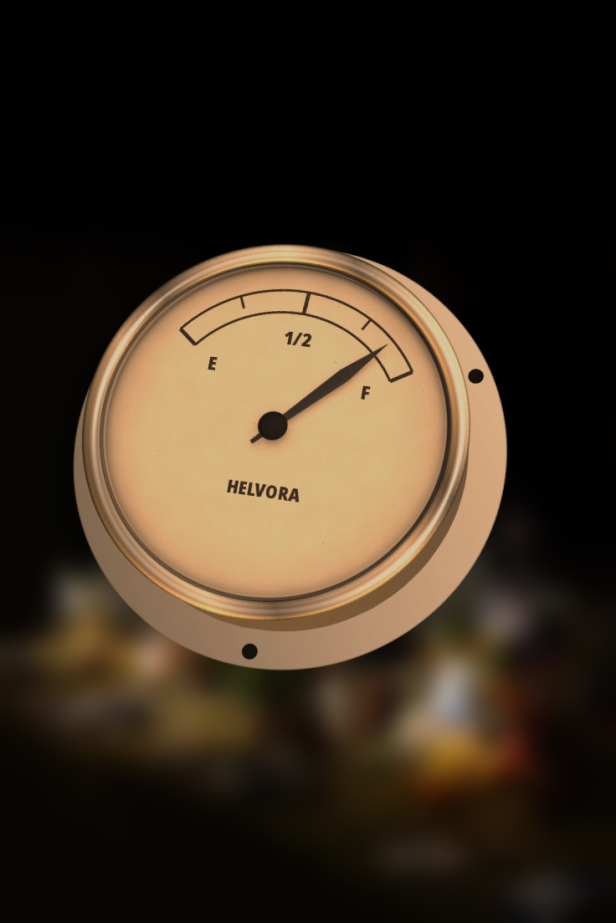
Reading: 0.875
